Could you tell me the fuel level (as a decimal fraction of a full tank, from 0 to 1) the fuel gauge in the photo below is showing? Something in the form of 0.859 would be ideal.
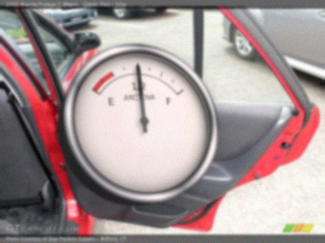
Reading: 0.5
